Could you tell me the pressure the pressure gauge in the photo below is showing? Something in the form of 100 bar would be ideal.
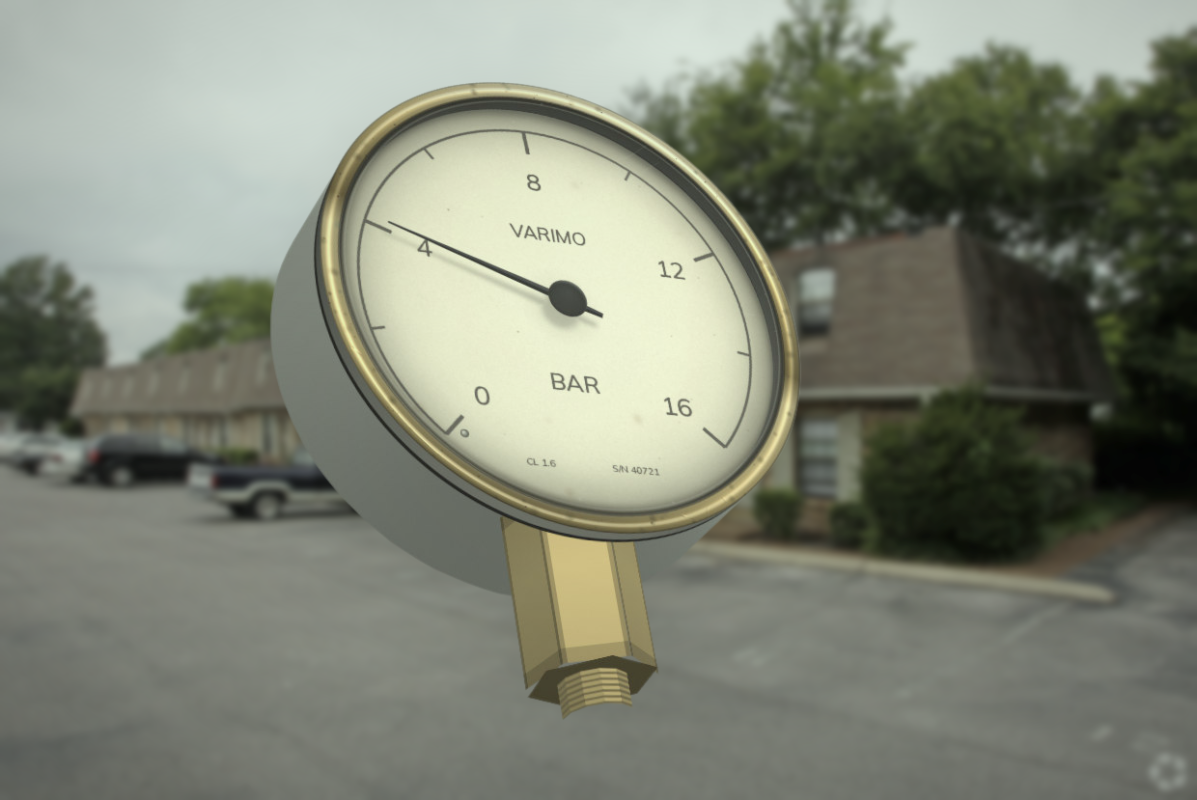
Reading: 4 bar
